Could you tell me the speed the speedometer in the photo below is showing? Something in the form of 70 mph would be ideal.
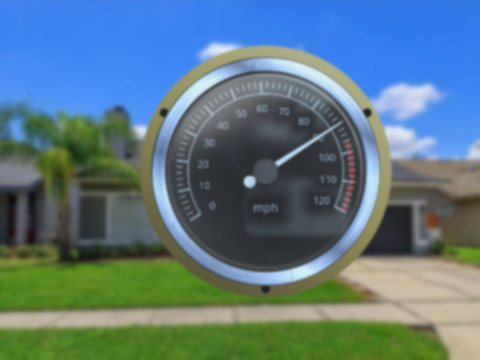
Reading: 90 mph
